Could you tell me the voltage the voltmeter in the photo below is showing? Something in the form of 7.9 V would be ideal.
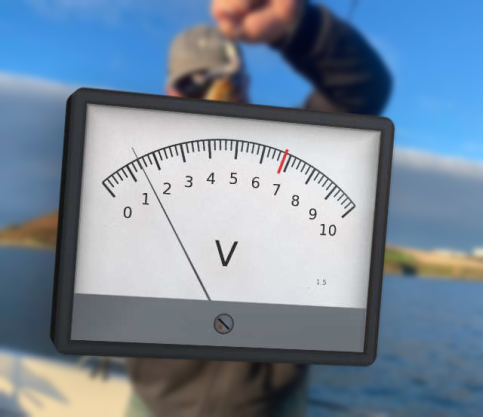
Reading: 1.4 V
